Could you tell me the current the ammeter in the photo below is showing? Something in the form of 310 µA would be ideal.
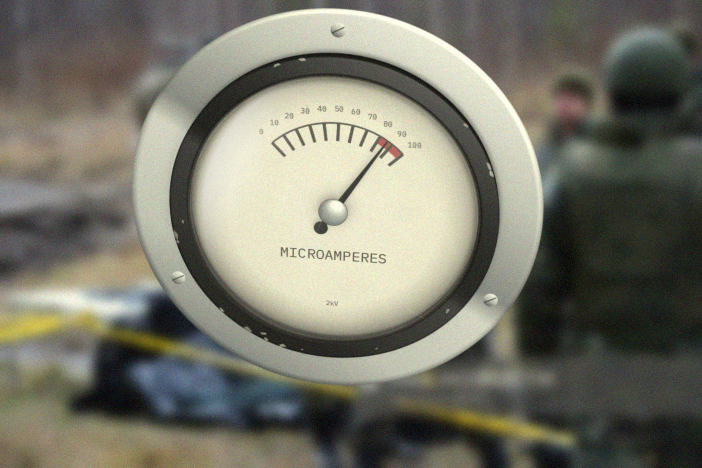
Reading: 85 µA
